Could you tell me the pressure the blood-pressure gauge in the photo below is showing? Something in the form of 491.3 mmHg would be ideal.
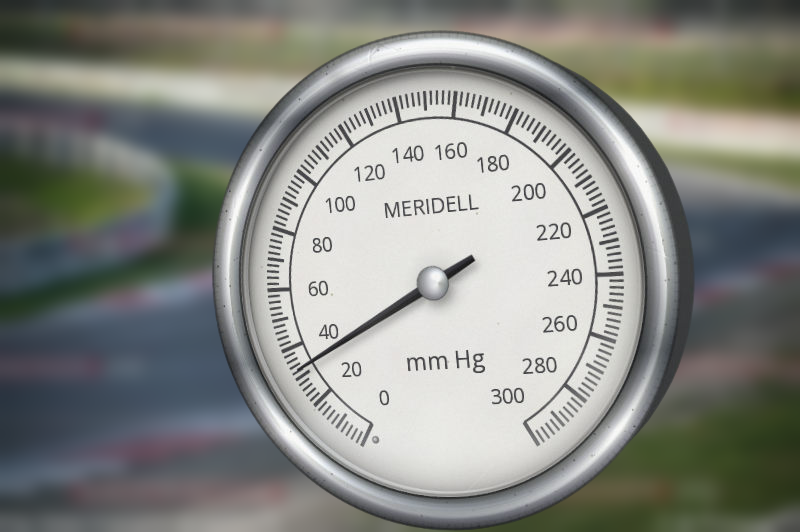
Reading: 32 mmHg
